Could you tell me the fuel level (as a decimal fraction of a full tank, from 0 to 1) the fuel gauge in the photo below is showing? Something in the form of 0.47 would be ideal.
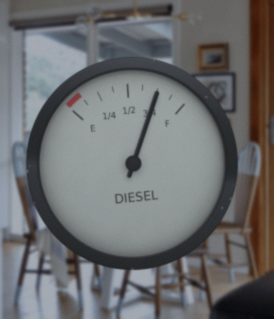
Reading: 0.75
